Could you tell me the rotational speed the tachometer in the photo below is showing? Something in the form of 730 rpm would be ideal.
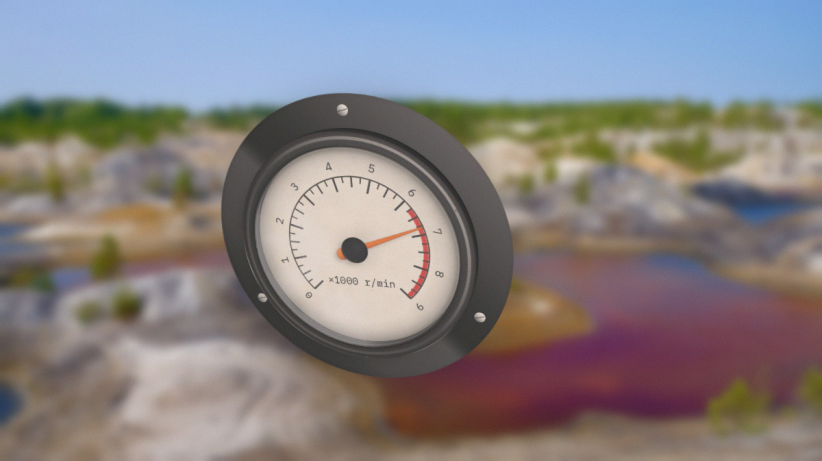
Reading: 6750 rpm
